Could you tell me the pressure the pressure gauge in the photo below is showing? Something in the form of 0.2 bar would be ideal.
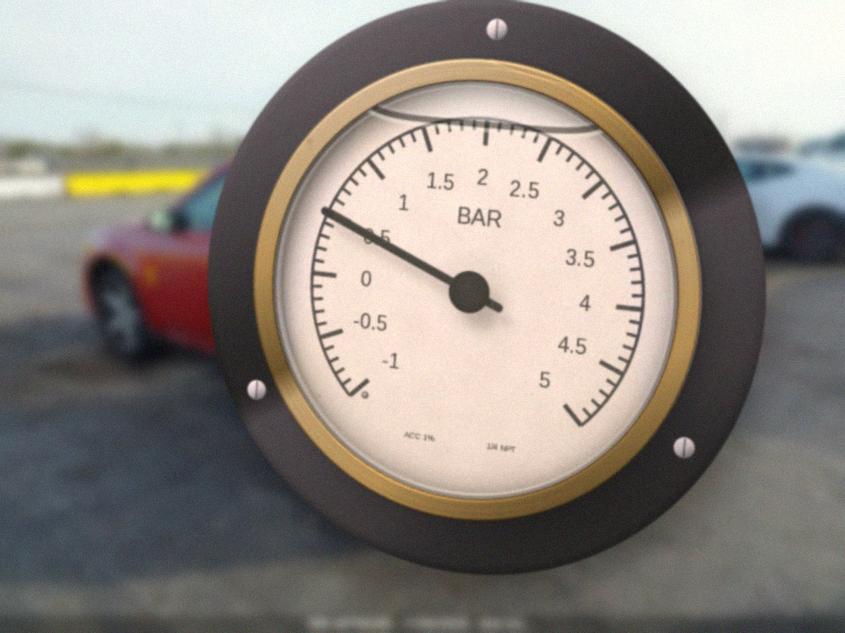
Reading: 0.5 bar
